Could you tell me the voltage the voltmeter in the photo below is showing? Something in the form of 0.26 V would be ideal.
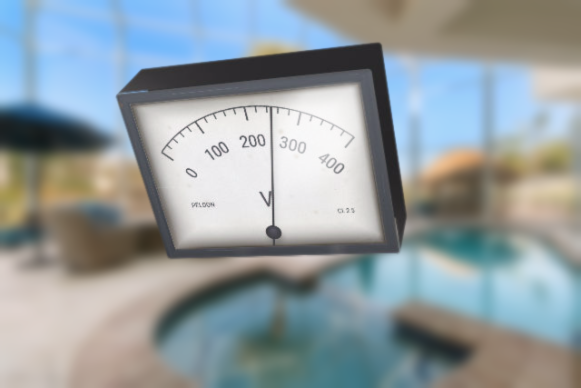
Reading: 250 V
